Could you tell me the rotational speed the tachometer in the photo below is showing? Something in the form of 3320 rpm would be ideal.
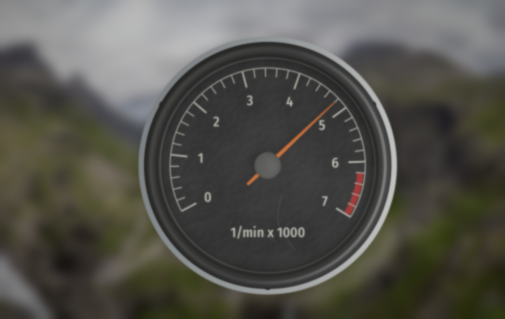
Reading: 4800 rpm
